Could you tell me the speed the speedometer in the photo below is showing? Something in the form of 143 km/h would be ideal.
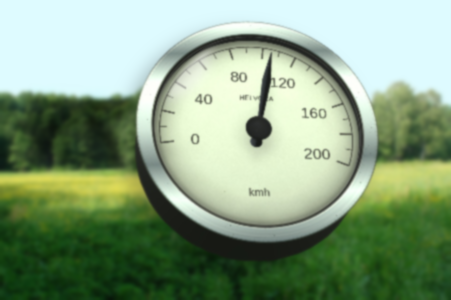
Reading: 105 km/h
